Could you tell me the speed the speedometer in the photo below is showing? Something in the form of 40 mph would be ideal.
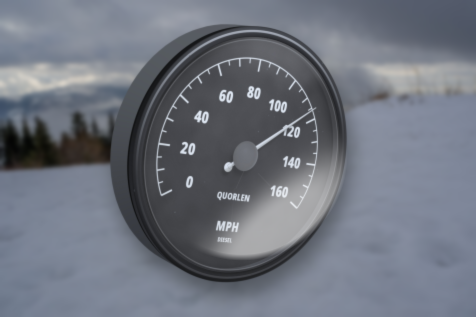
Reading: 115 mph
